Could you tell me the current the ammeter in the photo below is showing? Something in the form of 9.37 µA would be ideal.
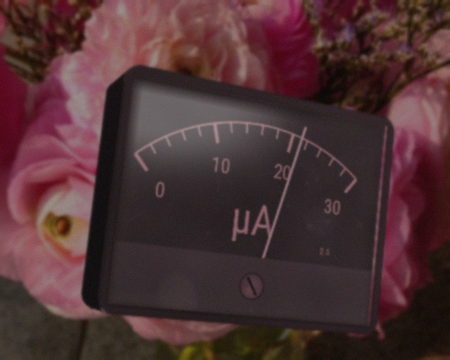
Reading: 21 µA
